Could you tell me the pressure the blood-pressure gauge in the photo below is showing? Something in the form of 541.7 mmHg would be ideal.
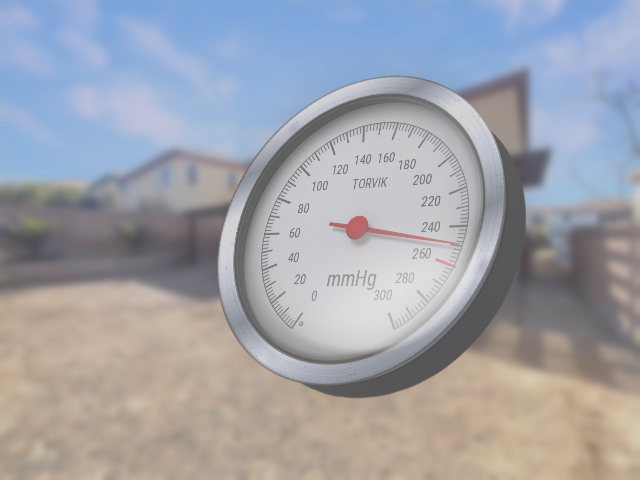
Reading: 250 mmHg
